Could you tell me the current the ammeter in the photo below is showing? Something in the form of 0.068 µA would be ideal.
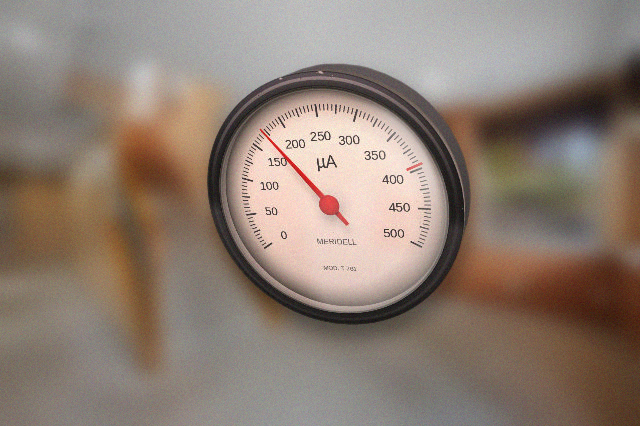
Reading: 175 µA
